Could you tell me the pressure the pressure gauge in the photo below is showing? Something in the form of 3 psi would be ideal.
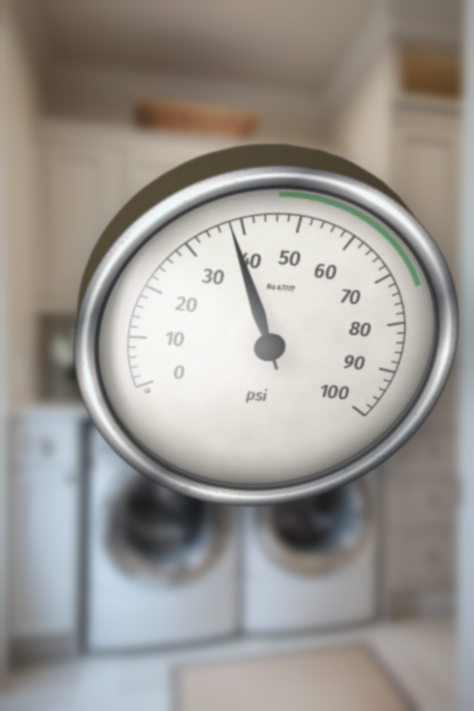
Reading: 38 psi
